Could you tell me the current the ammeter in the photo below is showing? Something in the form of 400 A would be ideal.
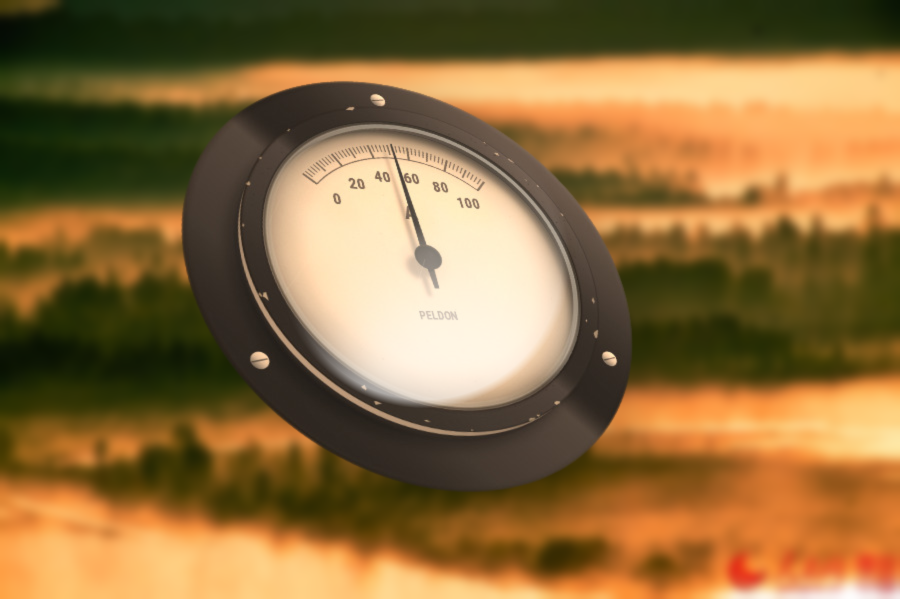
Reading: 50 A
